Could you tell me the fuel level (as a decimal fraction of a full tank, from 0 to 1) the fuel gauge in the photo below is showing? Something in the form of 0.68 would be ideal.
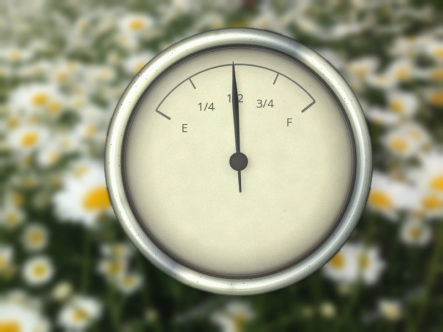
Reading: 0.5
